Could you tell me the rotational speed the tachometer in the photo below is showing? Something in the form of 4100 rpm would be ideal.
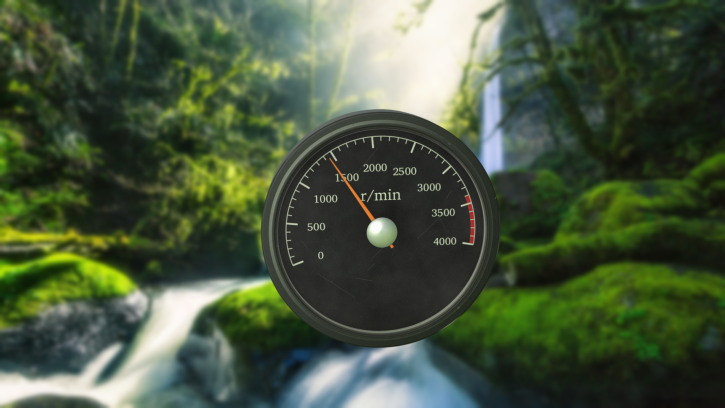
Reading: 1450 rpm
